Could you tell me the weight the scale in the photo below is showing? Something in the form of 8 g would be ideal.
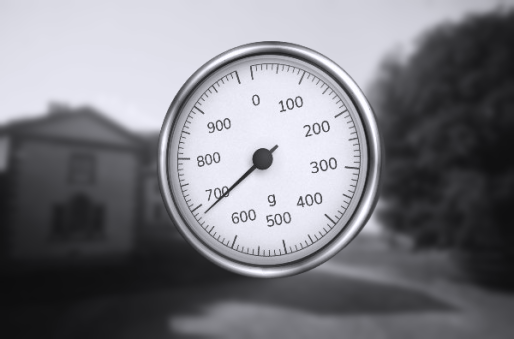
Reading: 680 g
